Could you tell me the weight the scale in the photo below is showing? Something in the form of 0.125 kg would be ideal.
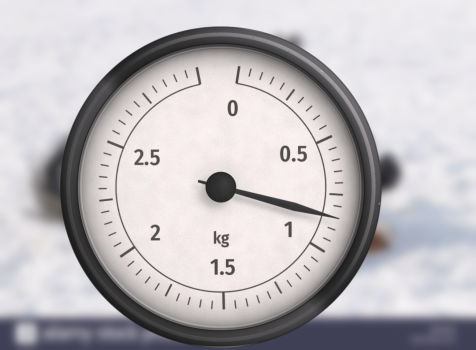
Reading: 0.85 kg
